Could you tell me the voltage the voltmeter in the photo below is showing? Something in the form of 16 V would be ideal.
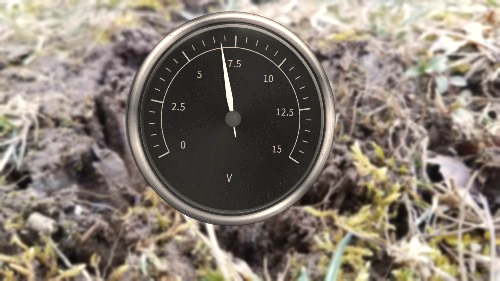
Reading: 6.75 V
